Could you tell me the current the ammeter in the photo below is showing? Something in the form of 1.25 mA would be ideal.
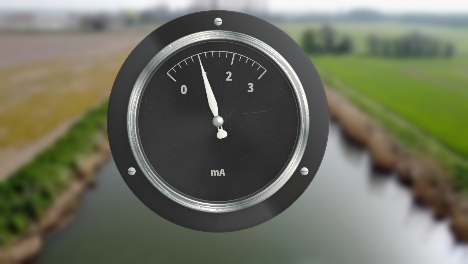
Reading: 1 mA
